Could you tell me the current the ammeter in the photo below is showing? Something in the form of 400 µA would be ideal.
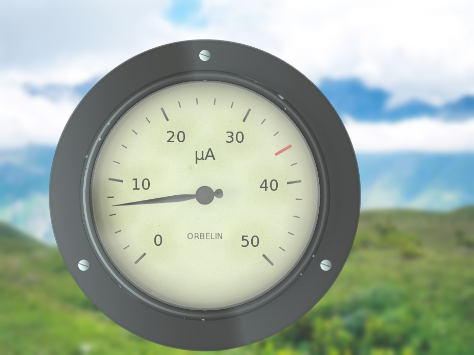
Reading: 7 µA
